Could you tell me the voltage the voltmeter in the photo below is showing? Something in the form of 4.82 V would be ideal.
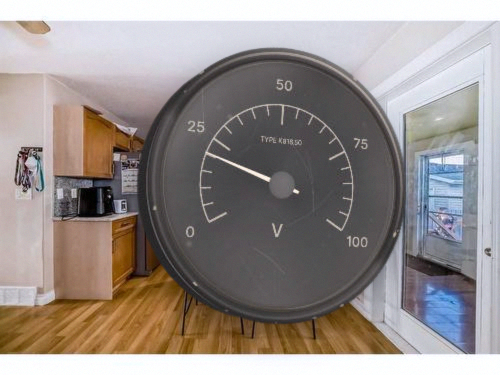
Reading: 20 V
